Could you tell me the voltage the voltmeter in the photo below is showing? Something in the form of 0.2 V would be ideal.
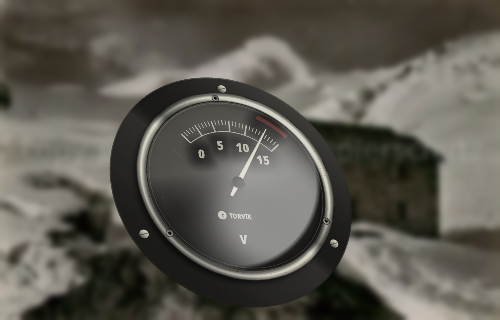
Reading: 12.5 V
